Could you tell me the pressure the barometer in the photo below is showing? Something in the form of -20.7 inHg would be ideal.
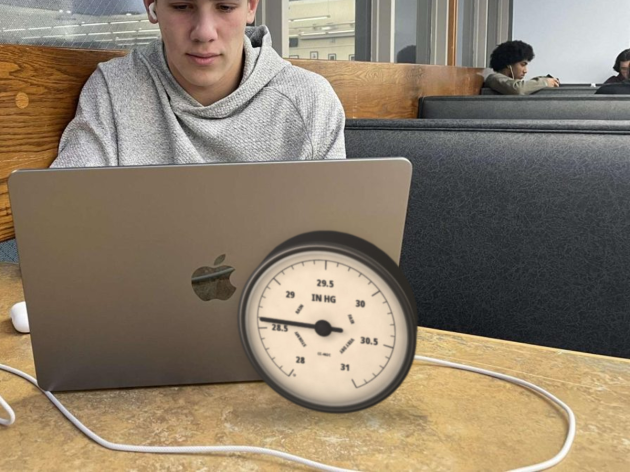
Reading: 28.6 inHg
